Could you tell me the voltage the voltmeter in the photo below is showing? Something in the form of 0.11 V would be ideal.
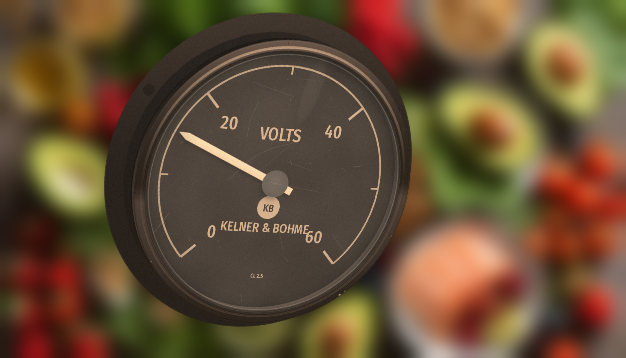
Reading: 15 V
